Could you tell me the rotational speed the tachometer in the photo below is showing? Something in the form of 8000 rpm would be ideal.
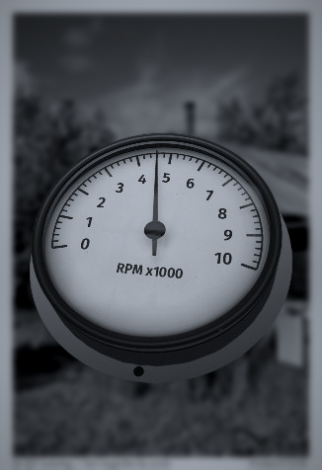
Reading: 4600 rpm
